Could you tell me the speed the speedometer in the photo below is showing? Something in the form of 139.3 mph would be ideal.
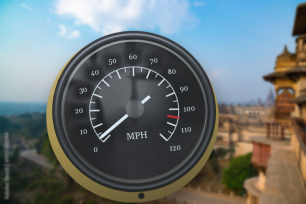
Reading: 2.5 mph
